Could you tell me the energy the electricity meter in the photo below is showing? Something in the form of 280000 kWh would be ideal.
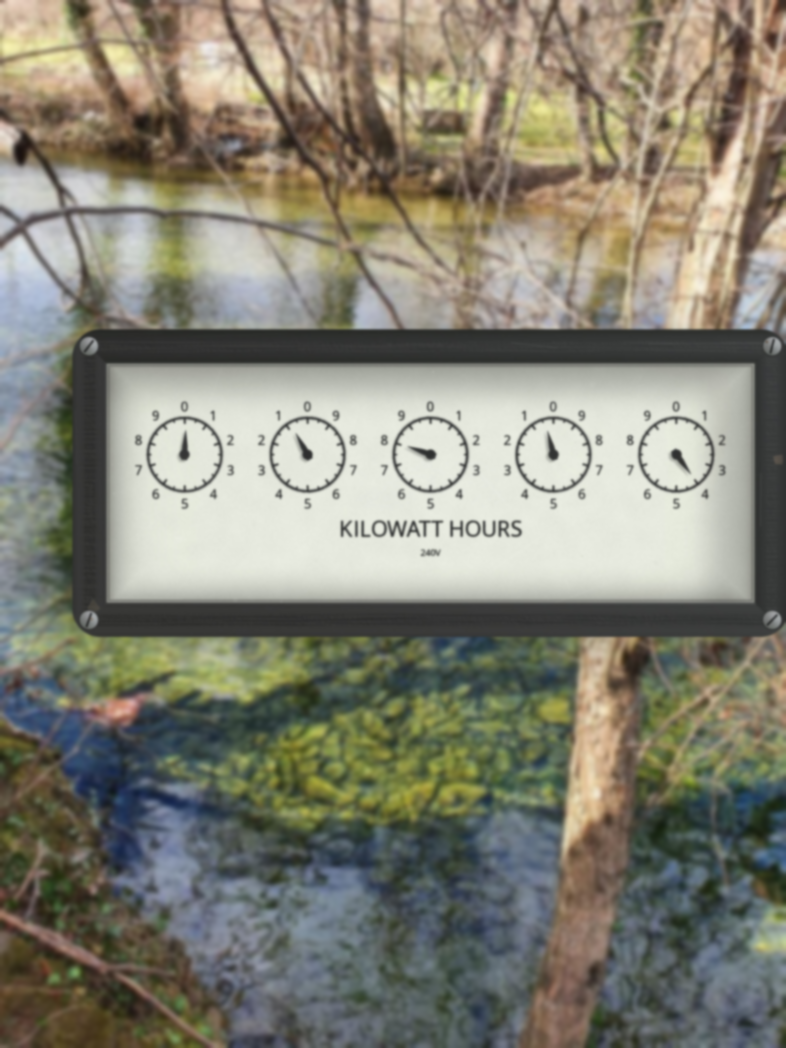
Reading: 804 kWh
